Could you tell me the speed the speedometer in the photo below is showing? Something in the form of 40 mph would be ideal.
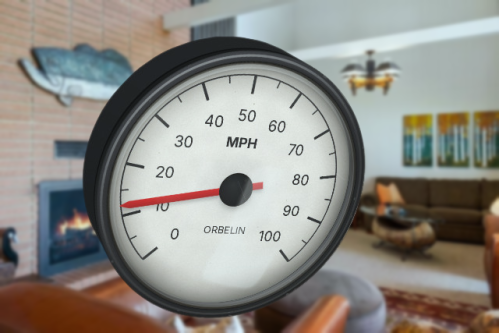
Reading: 12.5 mph
